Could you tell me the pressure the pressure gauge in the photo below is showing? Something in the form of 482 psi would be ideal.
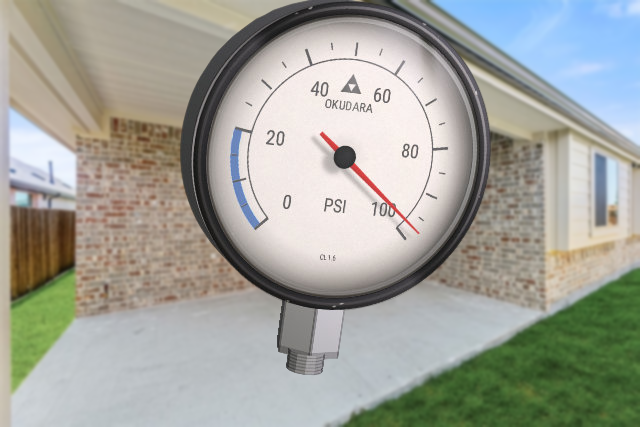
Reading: 97.5 psi
